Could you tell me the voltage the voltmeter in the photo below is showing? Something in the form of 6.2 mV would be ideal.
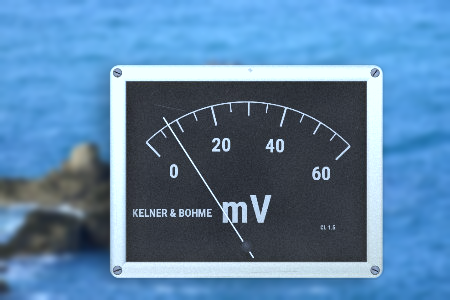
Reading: 7.5 mV
